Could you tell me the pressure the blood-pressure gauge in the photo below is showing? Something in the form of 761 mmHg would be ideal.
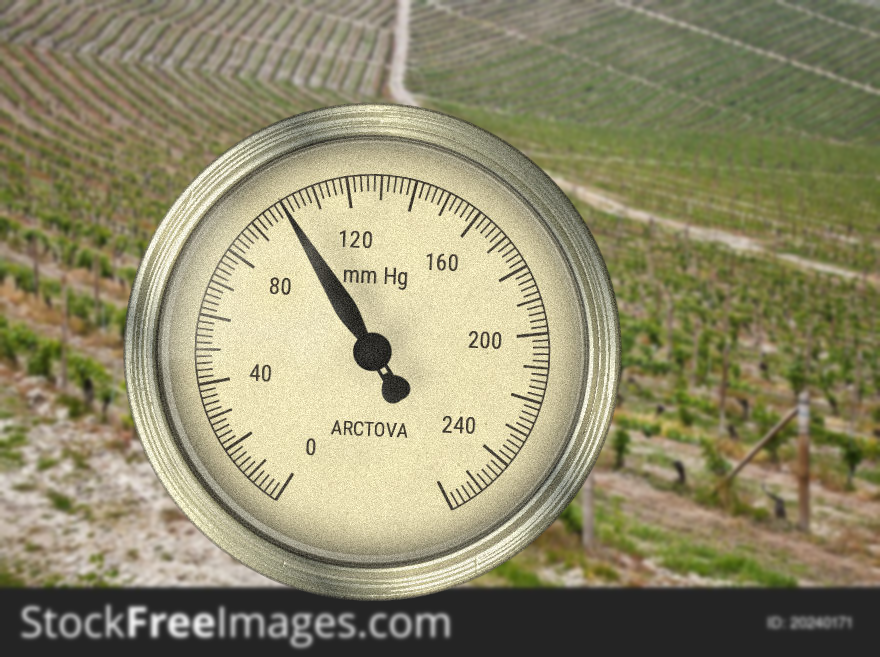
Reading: 100 mmHg
